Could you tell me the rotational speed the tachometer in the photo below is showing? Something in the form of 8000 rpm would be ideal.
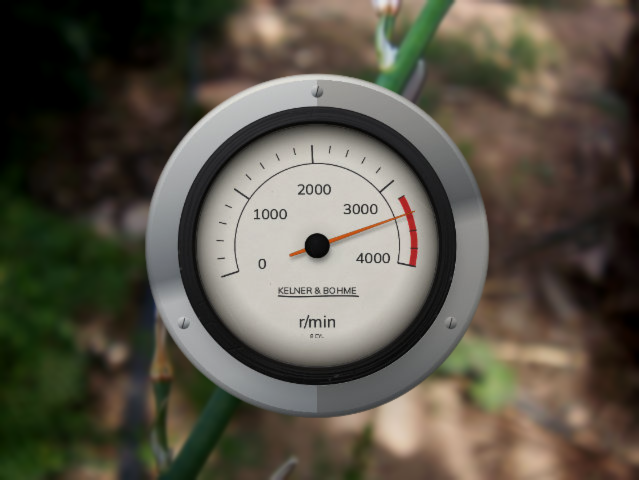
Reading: 3400 rpm
